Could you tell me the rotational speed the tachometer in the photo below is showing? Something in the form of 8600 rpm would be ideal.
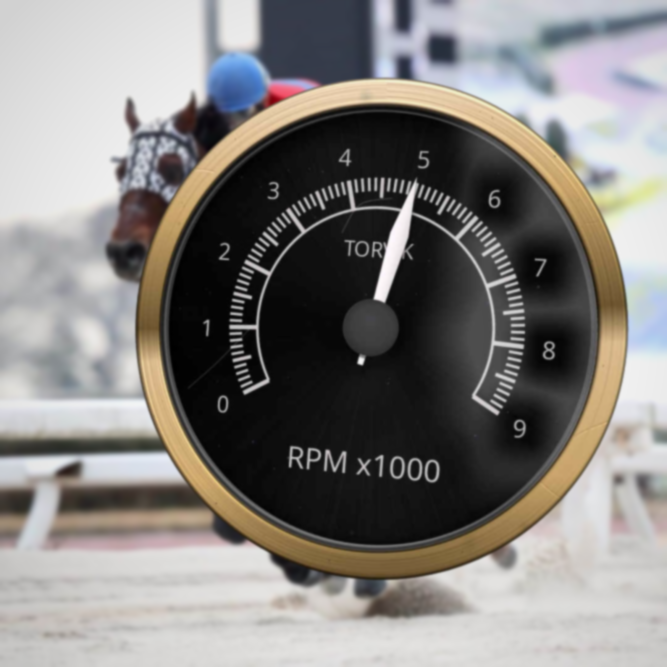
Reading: 5000 rpm
